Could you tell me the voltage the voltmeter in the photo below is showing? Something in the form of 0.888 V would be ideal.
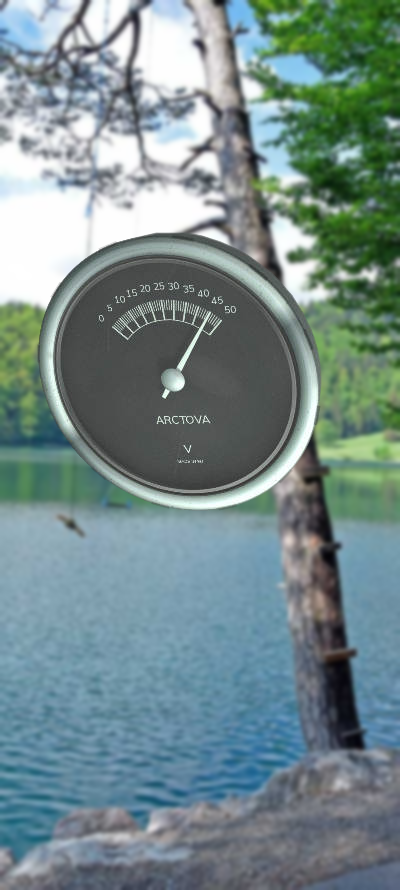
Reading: 45 V
